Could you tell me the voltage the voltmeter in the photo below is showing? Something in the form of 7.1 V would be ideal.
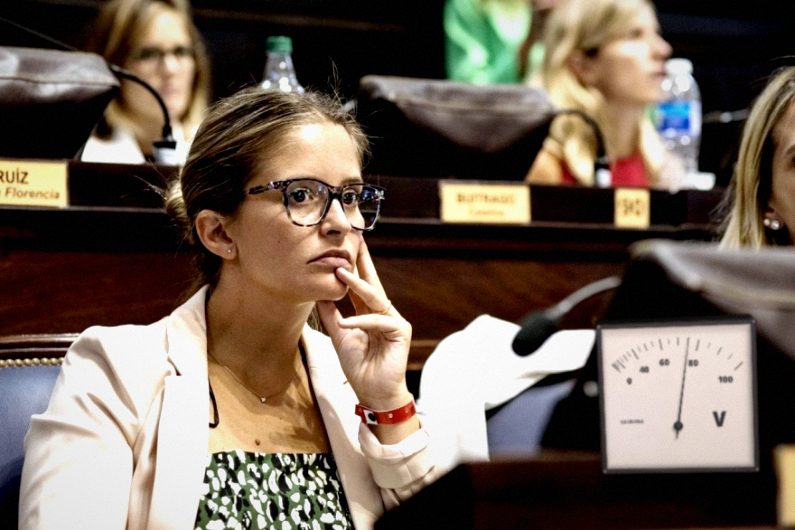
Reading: 75 V
